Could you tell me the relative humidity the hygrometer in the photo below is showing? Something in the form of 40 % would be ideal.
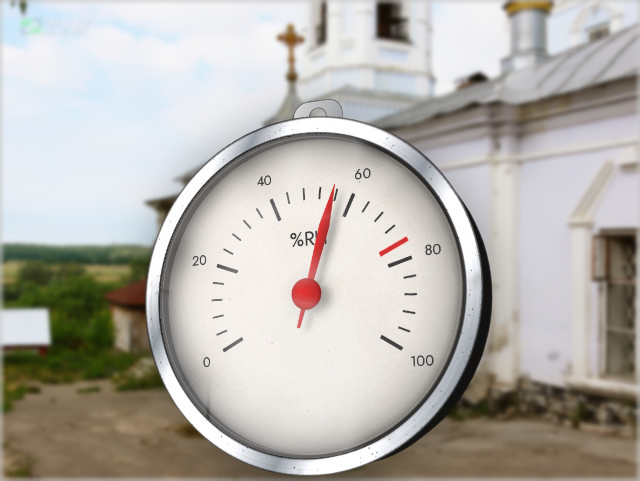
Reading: 56 %
